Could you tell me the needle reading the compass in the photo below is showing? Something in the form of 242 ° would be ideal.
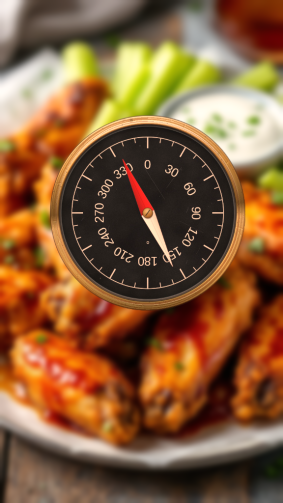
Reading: 335 °
